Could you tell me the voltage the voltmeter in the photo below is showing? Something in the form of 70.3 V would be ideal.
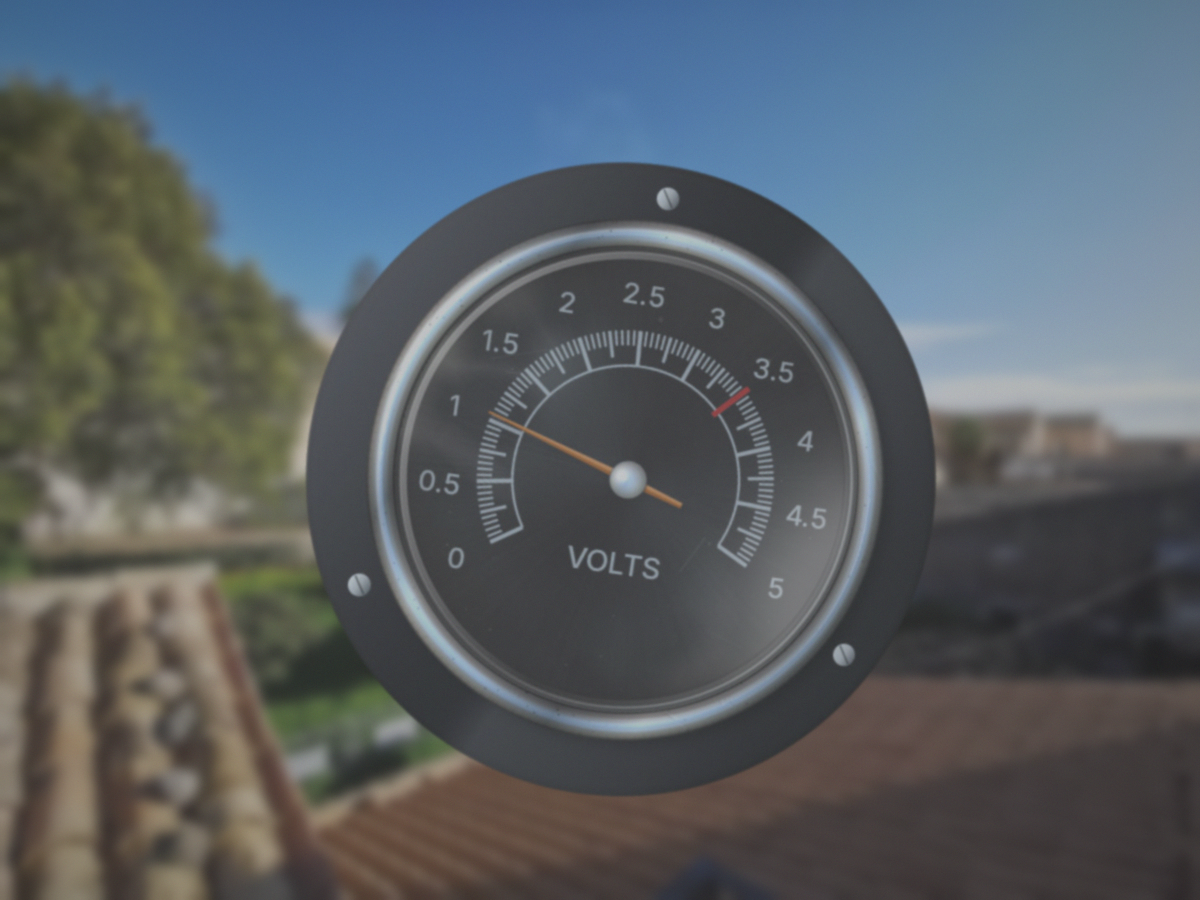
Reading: 1.05 V
